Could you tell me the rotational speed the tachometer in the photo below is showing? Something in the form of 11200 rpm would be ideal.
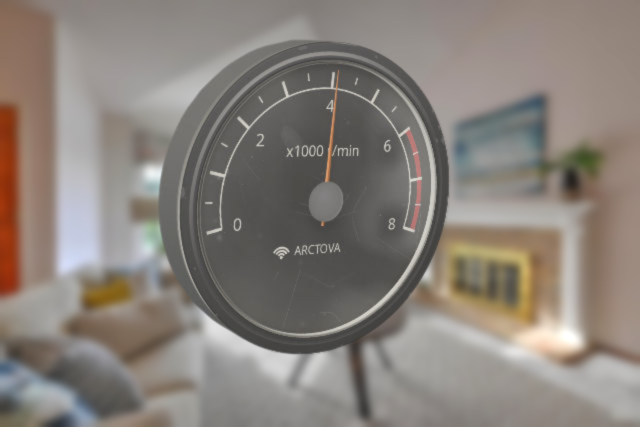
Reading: 4000 rpm
